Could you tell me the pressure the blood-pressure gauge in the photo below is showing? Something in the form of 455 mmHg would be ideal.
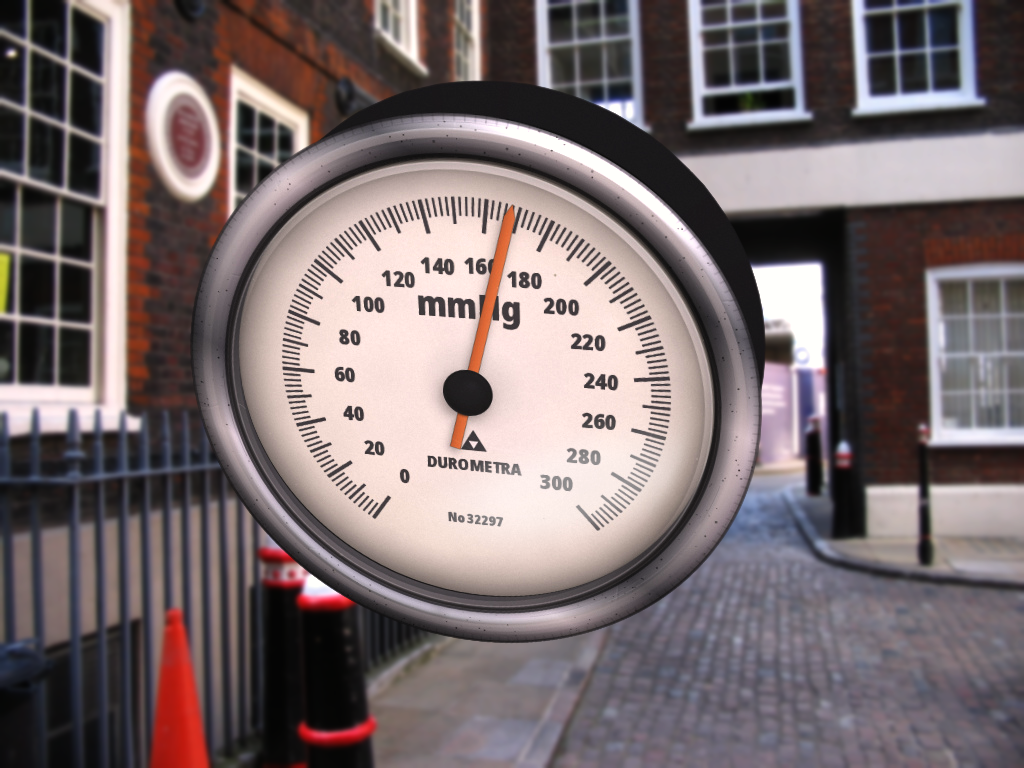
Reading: 168 mmHg
